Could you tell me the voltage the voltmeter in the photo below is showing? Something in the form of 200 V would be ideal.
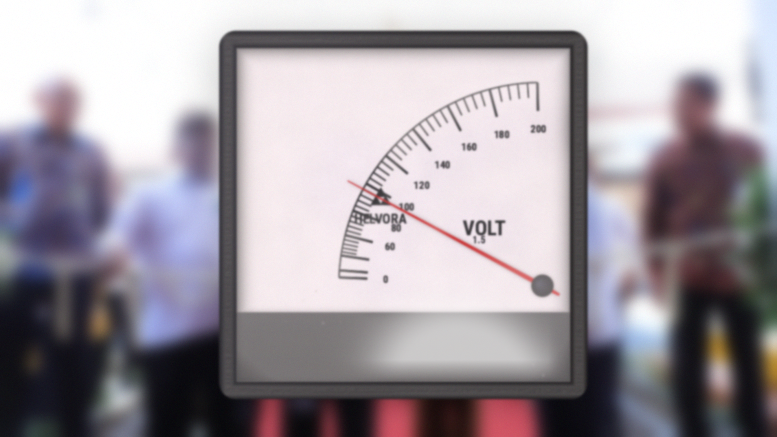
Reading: 96 V
